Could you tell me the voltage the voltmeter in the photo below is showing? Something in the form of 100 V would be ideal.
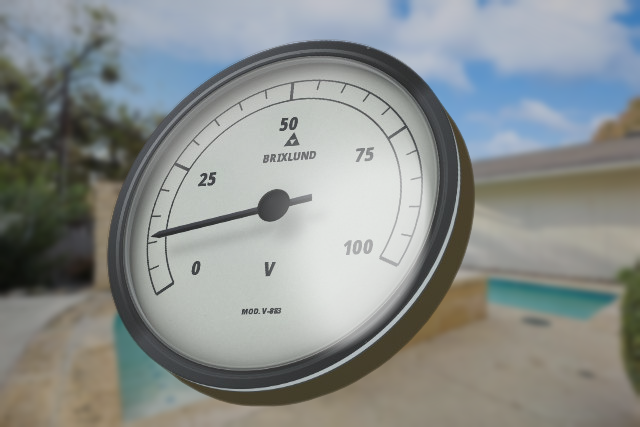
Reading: 10 V
